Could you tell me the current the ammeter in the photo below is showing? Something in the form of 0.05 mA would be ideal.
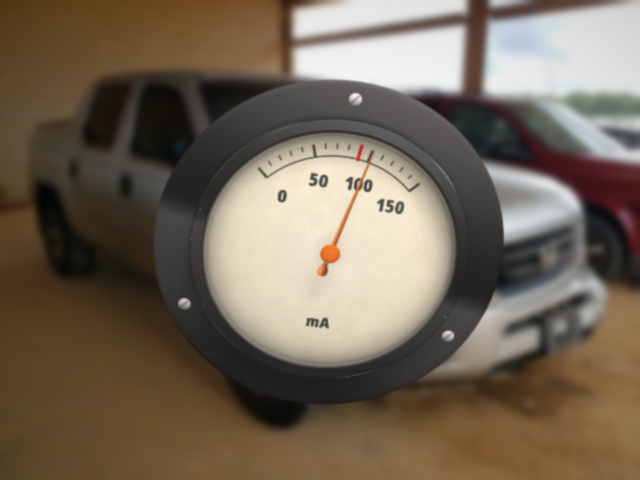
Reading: 100 mA
